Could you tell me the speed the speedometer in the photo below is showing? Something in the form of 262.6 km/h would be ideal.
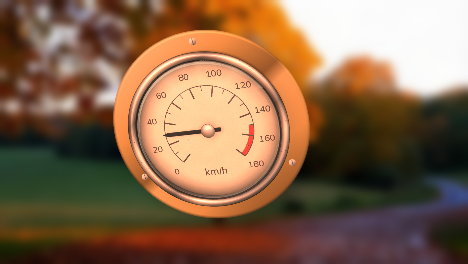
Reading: 30 km/h
